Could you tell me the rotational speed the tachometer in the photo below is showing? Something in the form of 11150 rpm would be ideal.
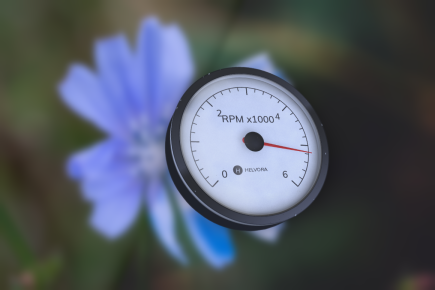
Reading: 5200 rpm
